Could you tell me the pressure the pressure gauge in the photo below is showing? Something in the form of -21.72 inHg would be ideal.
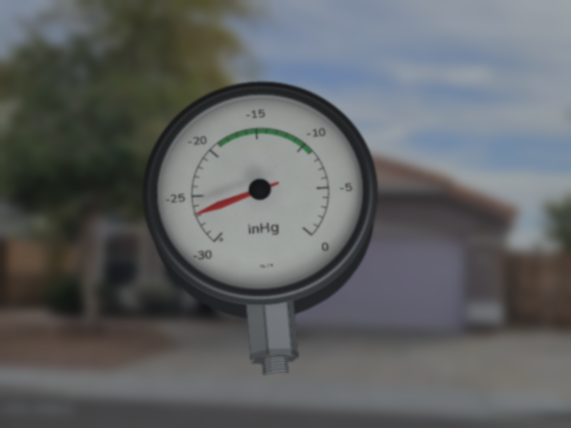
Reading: -27 inHg
